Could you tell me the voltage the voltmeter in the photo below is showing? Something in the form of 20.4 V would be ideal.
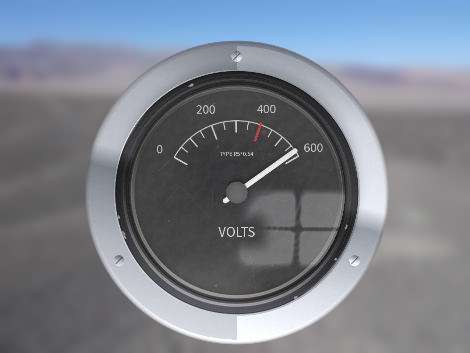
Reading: 575 V
